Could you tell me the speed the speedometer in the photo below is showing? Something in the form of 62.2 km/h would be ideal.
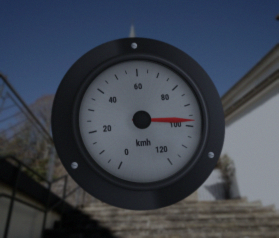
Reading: 97.5 km/h
